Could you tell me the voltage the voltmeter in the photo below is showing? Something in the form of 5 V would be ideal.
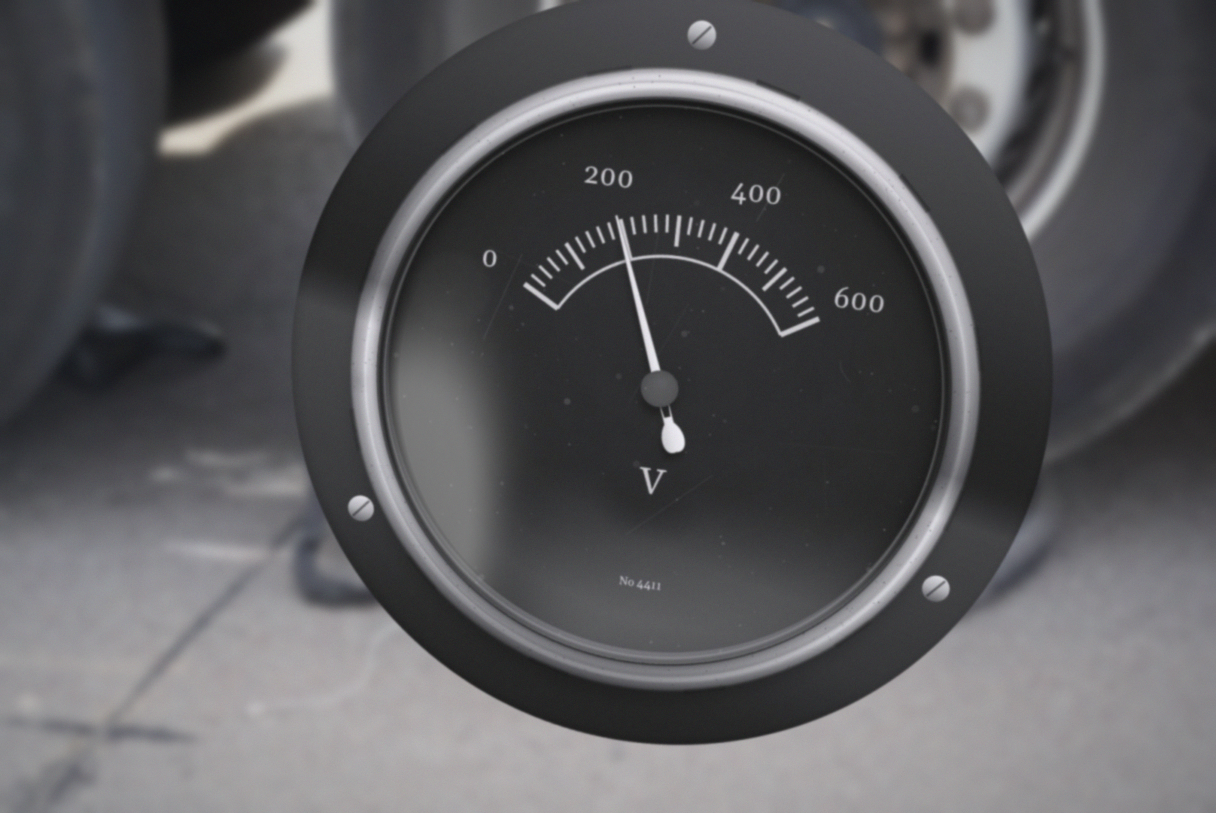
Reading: 200 V
